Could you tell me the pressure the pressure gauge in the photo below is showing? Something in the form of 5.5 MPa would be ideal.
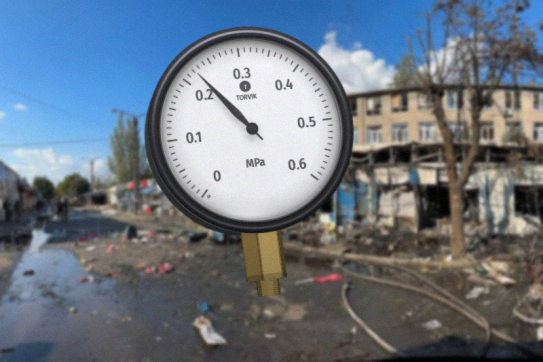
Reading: 0.22 MPa
